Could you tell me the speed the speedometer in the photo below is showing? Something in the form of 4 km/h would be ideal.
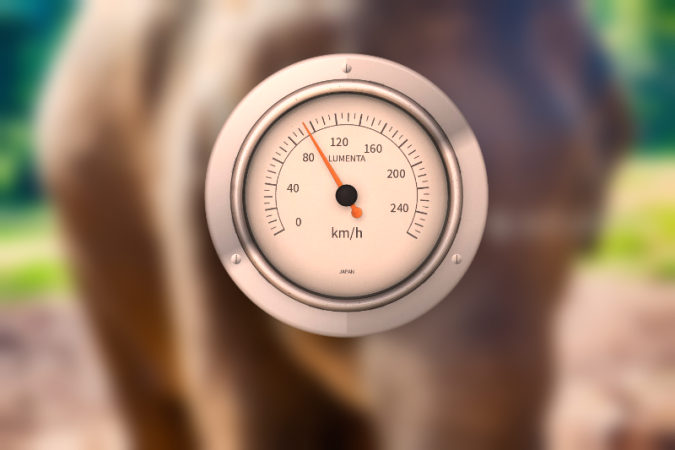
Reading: 95 km/h
